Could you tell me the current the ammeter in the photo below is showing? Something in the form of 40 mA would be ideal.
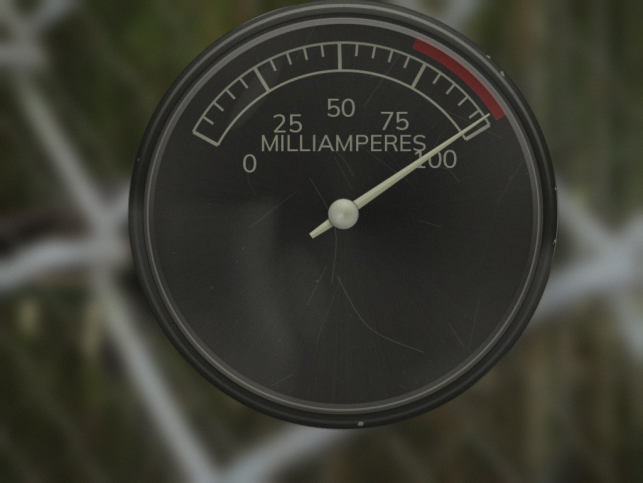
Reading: 97.5 mA
